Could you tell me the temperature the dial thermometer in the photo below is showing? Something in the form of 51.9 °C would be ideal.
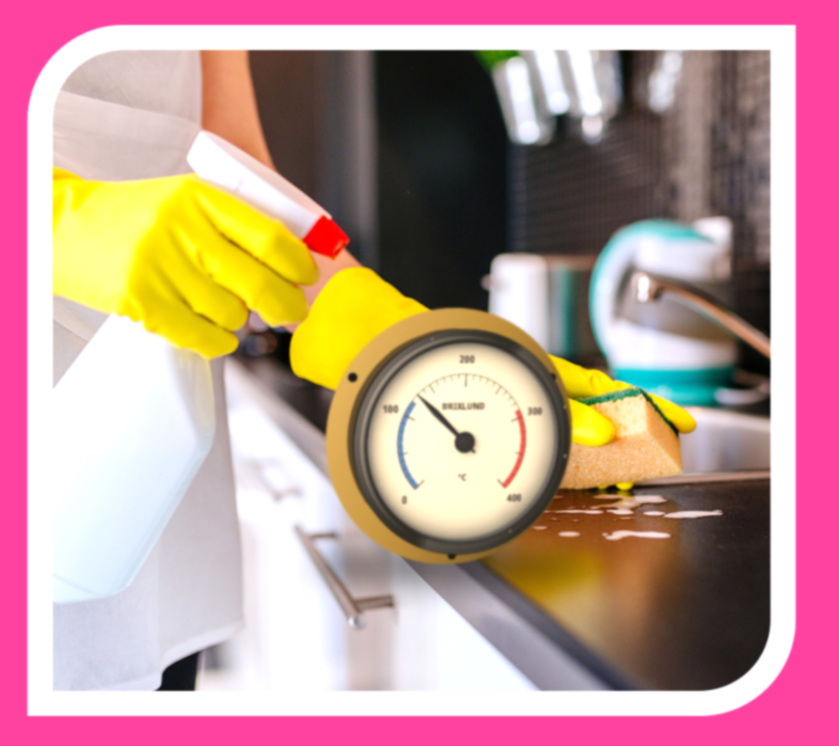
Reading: 130 °C
